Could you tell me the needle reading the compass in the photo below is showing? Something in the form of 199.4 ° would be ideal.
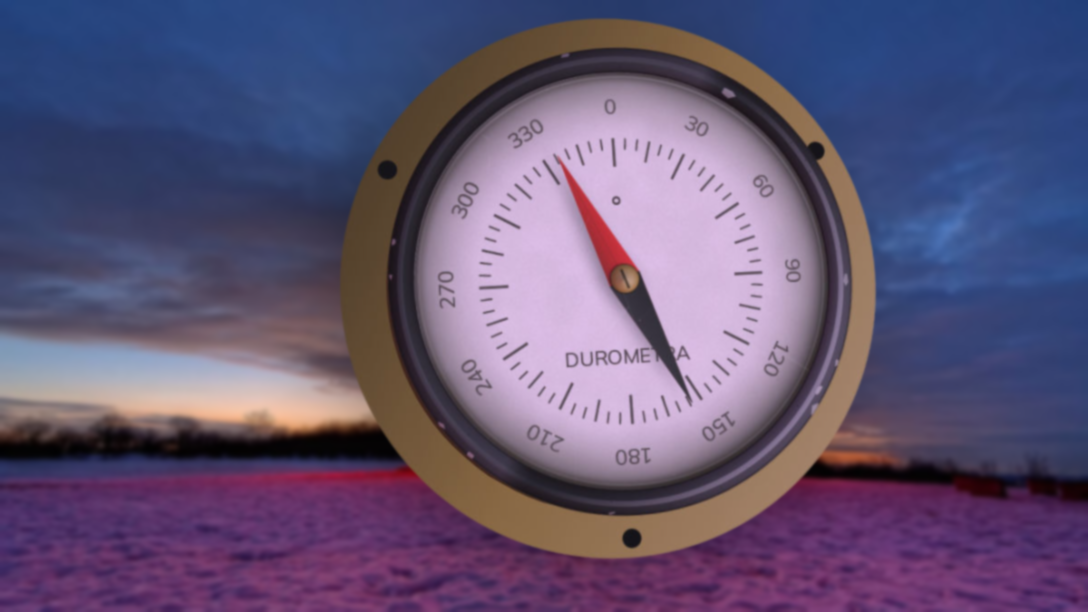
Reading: 335 °
